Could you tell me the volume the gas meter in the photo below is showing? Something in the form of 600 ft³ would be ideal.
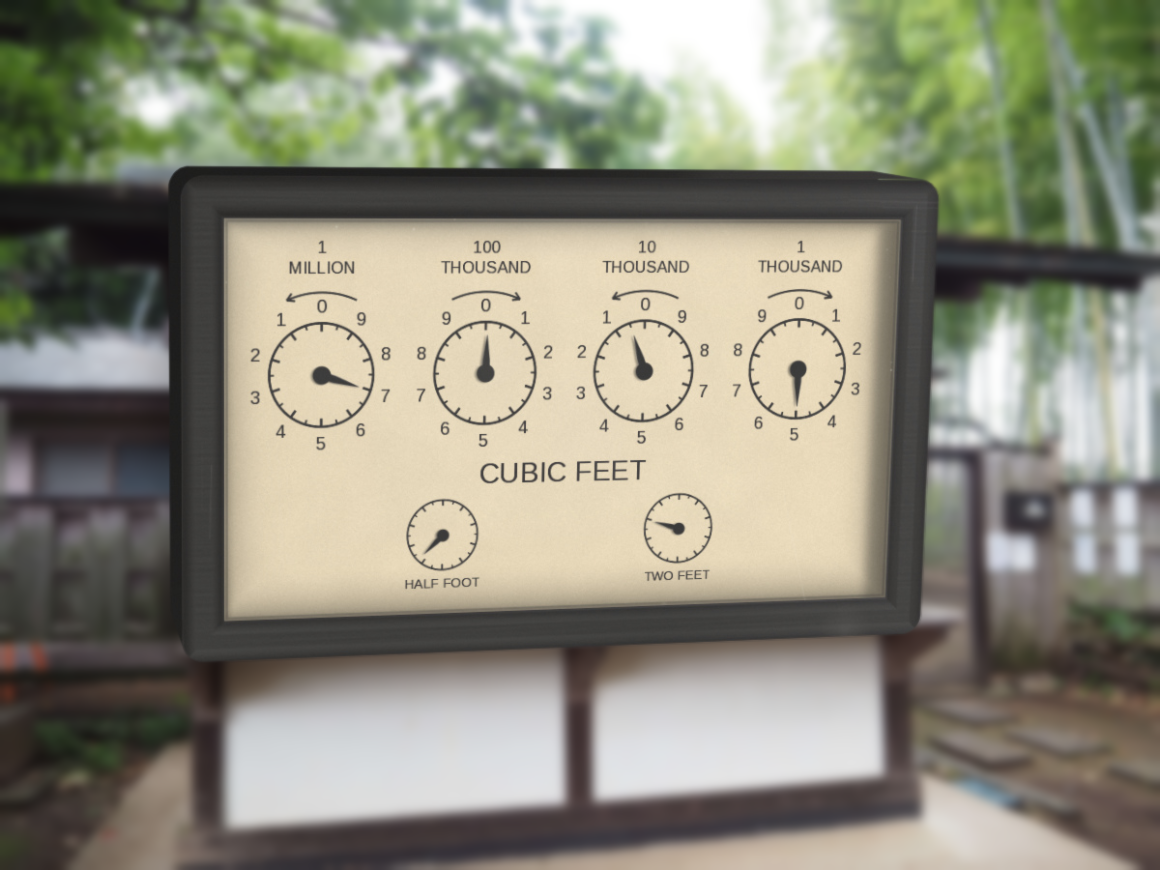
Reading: 700500 ft³
